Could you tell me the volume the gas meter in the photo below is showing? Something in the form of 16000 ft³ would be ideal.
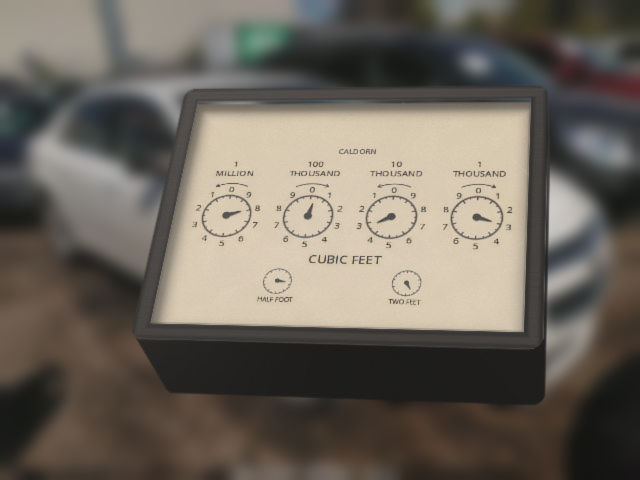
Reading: 803300 ft³
